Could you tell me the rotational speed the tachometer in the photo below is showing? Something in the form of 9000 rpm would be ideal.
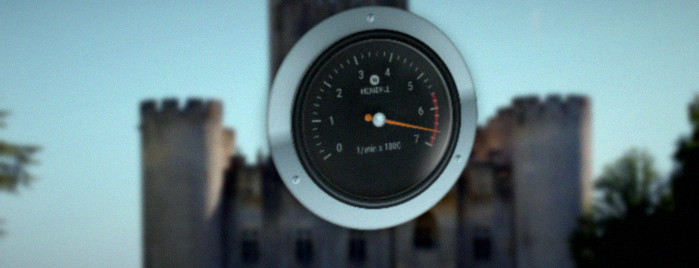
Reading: 6600 rpm
